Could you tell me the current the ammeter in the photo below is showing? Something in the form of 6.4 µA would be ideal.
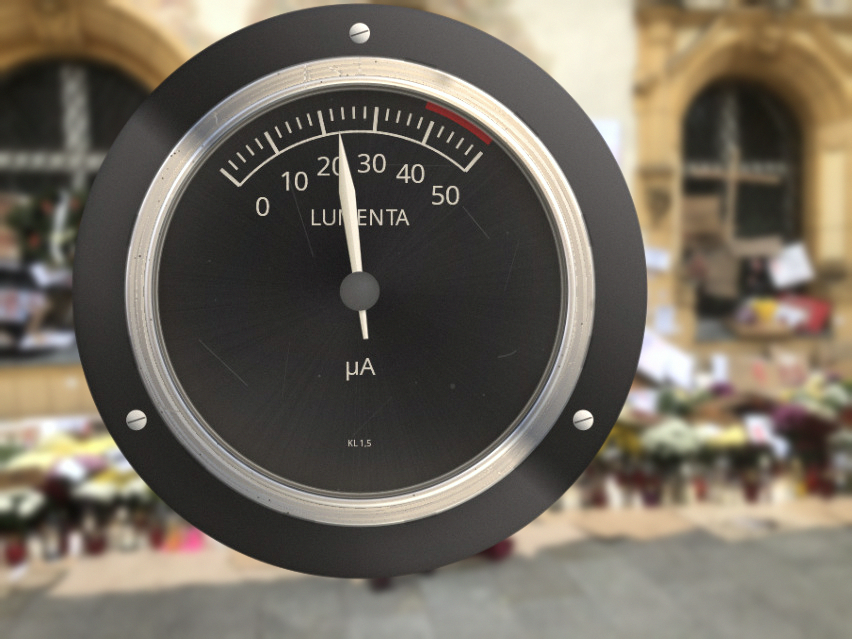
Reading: 23 µA
